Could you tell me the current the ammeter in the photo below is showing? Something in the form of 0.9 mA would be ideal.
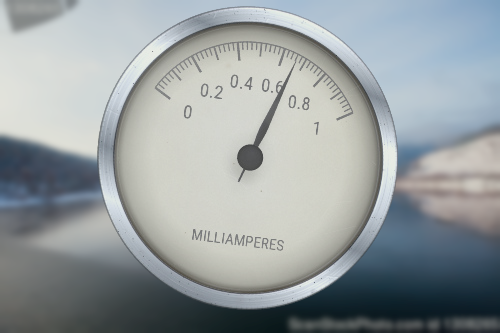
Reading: 0.66 mA
